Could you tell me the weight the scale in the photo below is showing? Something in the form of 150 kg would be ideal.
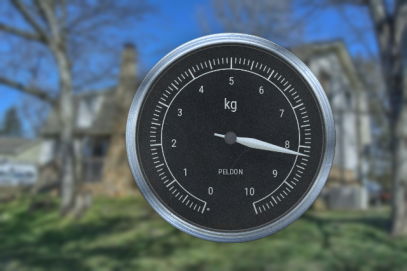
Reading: 8.2 kg
